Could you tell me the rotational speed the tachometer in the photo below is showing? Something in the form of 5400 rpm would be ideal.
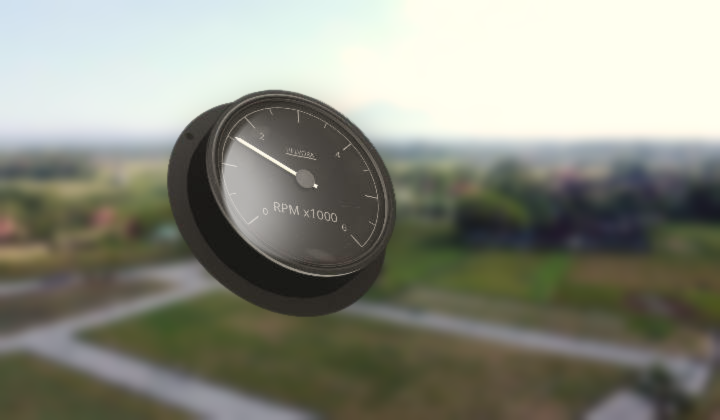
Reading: 1500 rpm
